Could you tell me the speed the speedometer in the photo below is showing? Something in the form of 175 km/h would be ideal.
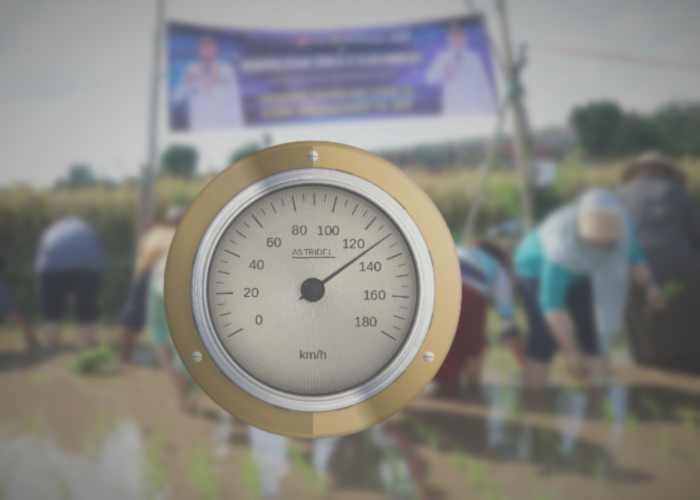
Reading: 130 km/h
